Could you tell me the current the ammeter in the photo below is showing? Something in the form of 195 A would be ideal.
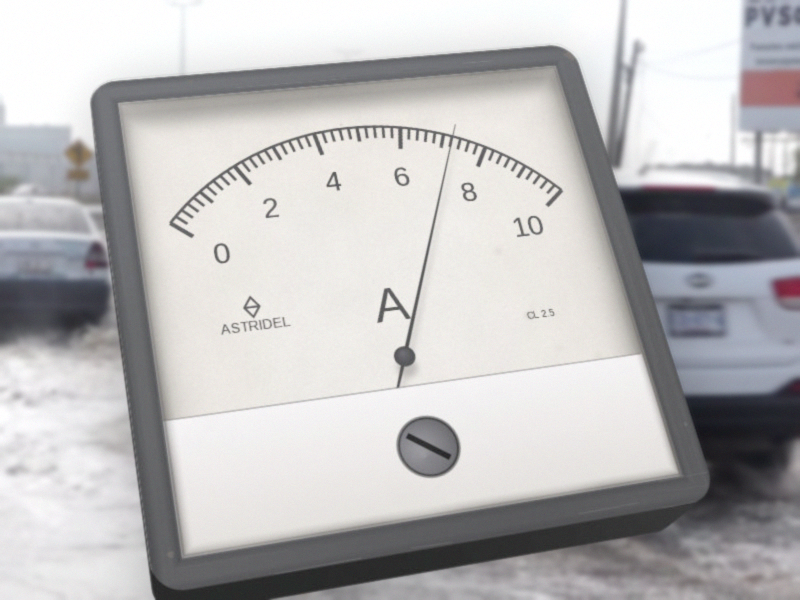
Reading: 7.2 A
